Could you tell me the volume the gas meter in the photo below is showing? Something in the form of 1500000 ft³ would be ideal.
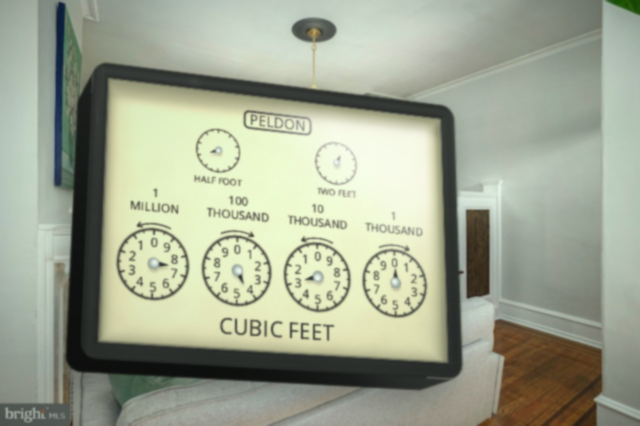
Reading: 743000 ft³
